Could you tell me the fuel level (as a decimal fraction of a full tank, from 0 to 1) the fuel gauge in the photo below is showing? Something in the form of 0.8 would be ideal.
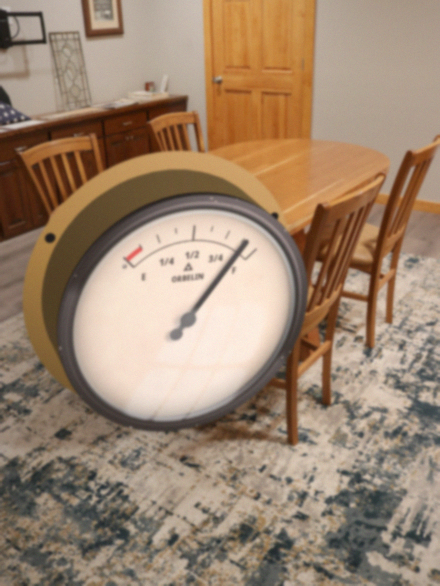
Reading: 0.875
